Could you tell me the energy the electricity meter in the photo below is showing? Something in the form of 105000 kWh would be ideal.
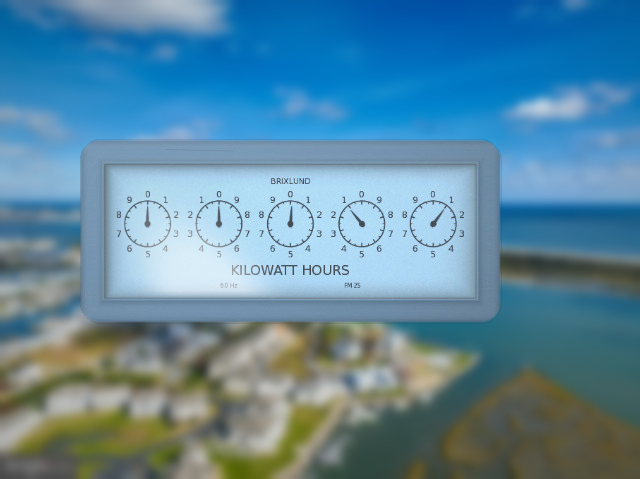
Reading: 11 kWh
